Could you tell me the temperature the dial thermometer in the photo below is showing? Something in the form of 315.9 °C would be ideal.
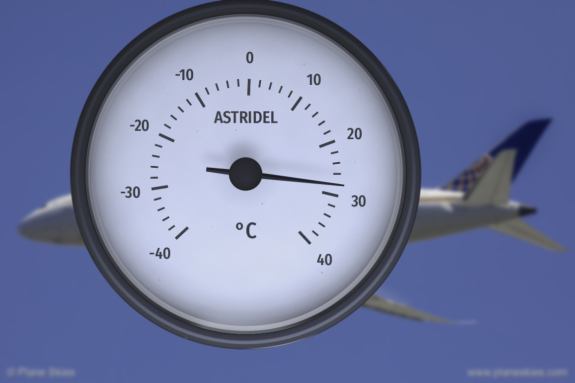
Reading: 28 °C
